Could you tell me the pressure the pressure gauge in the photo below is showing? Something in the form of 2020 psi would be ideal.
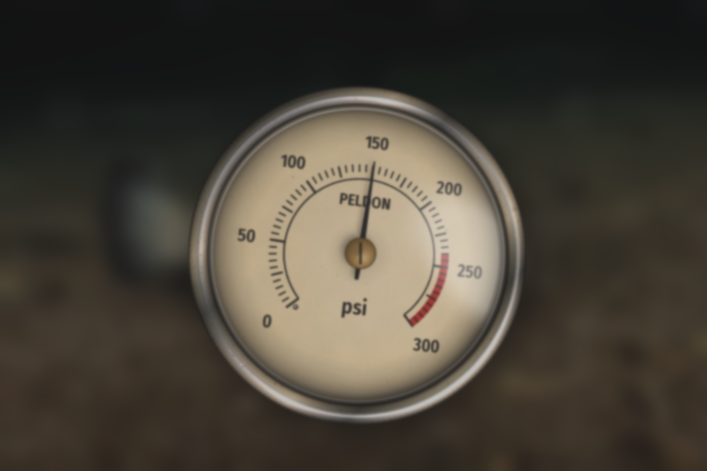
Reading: 150 psi
